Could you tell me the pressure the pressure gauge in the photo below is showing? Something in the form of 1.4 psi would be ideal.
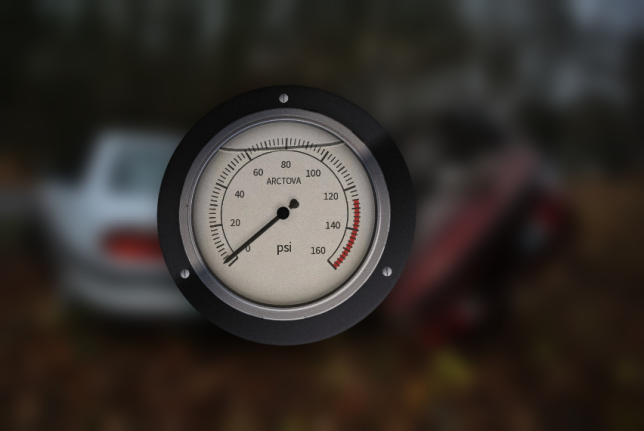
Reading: 2 psi
